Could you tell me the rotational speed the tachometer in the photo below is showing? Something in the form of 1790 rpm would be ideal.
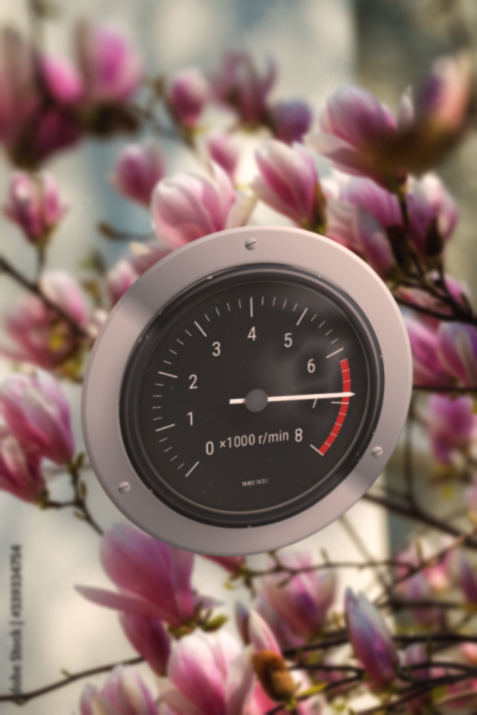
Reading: 6800 rpm
